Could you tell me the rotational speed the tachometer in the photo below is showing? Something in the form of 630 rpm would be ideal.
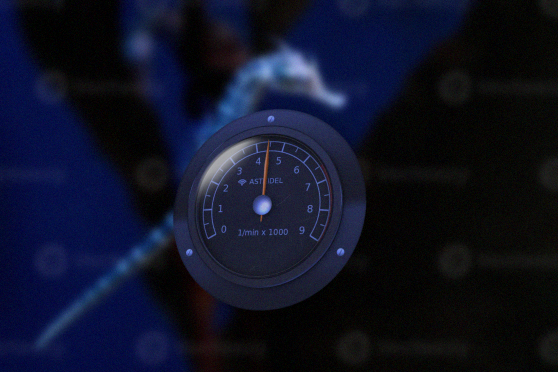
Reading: 4500 rpm
